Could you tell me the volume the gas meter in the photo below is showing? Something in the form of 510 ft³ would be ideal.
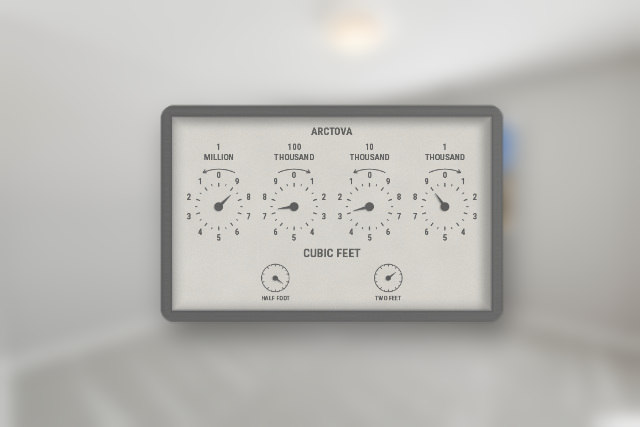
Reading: 872900 ft³
